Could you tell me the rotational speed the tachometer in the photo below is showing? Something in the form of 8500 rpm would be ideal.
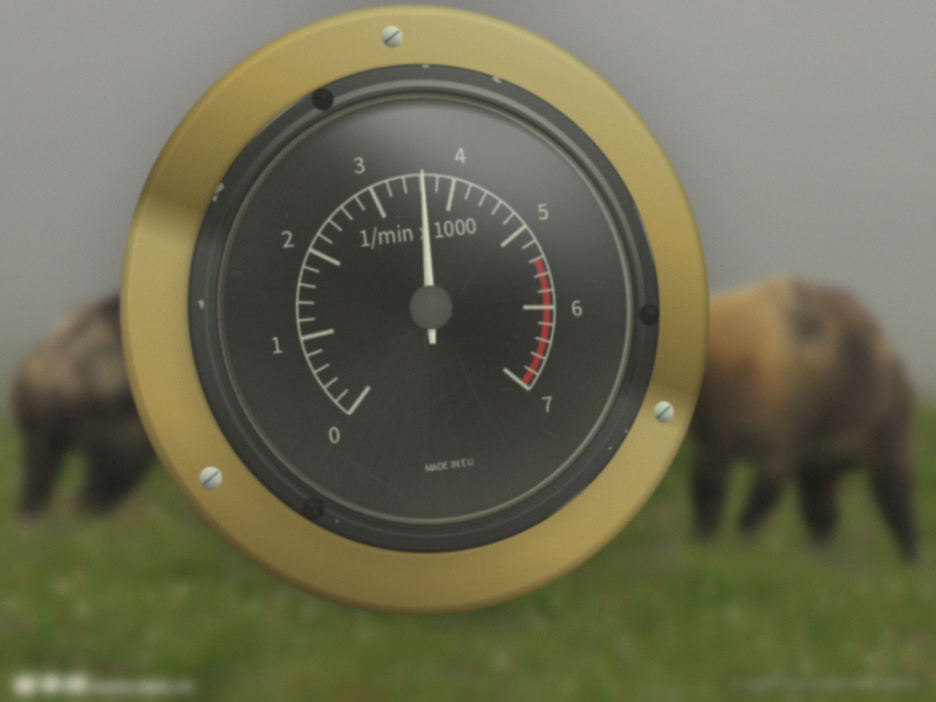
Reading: 3600 rpm
